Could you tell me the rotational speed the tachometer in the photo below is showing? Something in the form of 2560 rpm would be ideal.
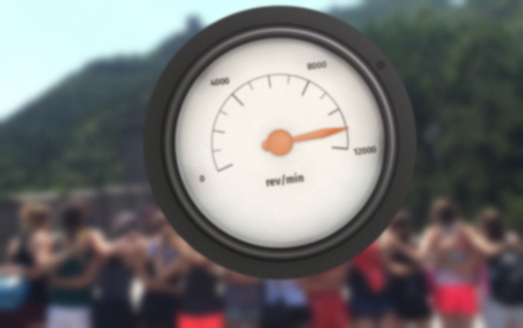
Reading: 11000 rpm
